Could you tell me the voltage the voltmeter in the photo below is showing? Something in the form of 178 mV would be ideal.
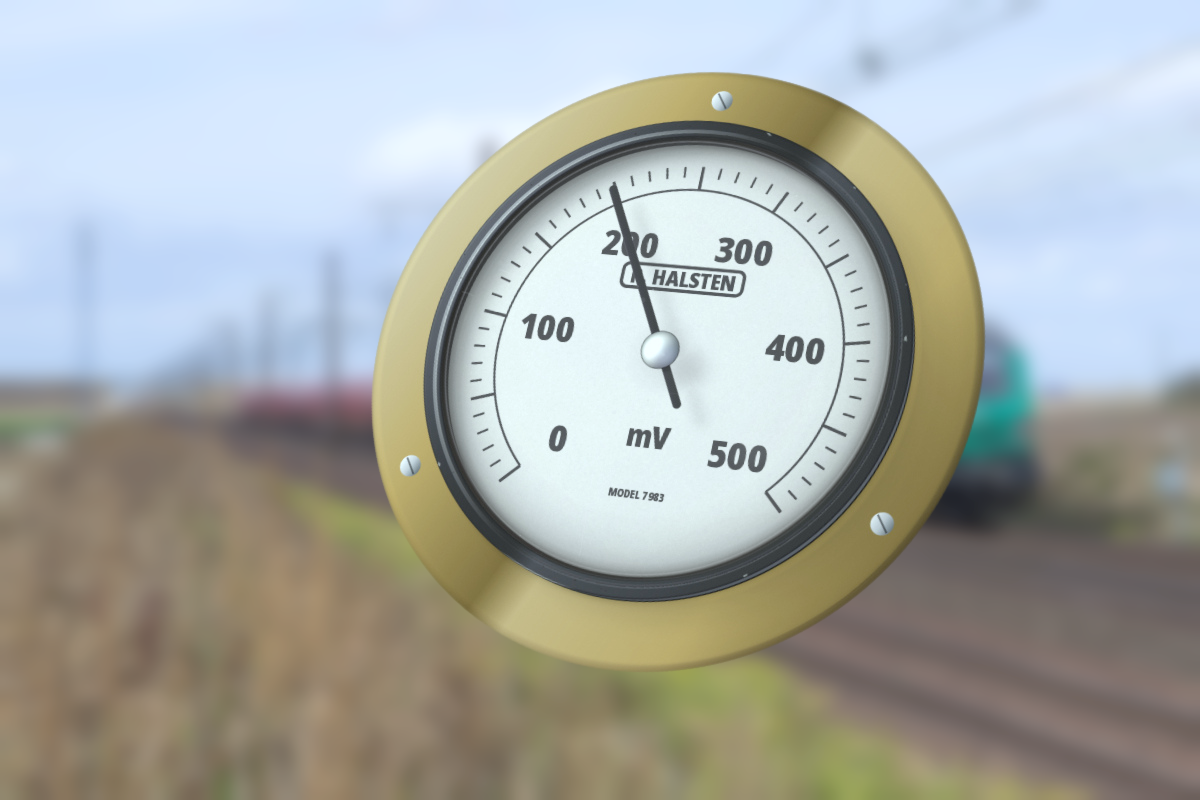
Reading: 200 mV
